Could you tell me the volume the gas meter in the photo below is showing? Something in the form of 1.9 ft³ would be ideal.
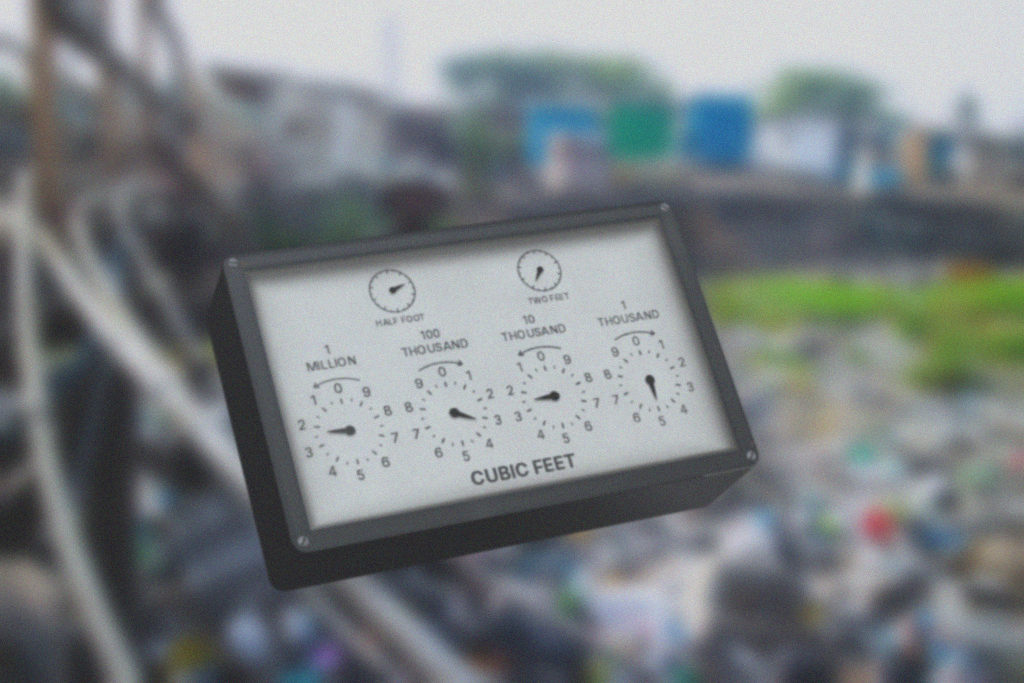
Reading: 232500 ft³
